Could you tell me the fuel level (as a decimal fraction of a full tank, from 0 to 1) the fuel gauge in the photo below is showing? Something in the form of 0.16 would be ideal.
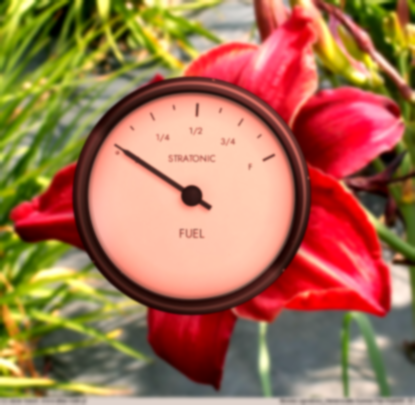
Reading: 0
